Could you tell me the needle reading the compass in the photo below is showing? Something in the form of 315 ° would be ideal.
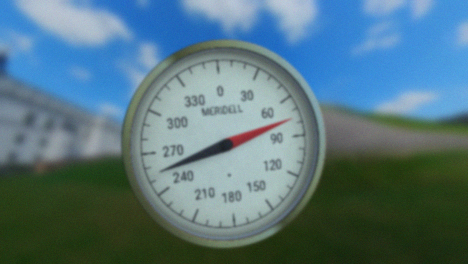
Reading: 75 °
